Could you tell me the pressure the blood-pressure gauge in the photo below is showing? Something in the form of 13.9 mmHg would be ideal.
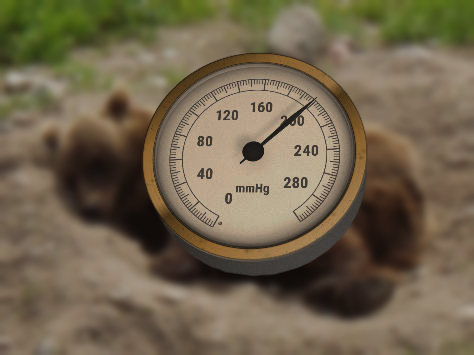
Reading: 200 mmHg
